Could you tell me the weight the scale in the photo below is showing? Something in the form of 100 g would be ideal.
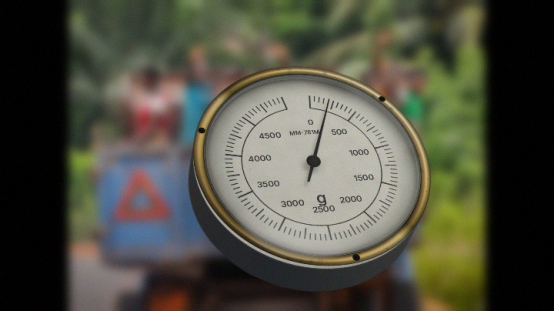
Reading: 200 g
